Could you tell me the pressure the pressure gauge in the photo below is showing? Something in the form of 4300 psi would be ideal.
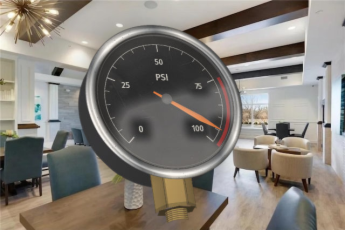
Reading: 95 psi
